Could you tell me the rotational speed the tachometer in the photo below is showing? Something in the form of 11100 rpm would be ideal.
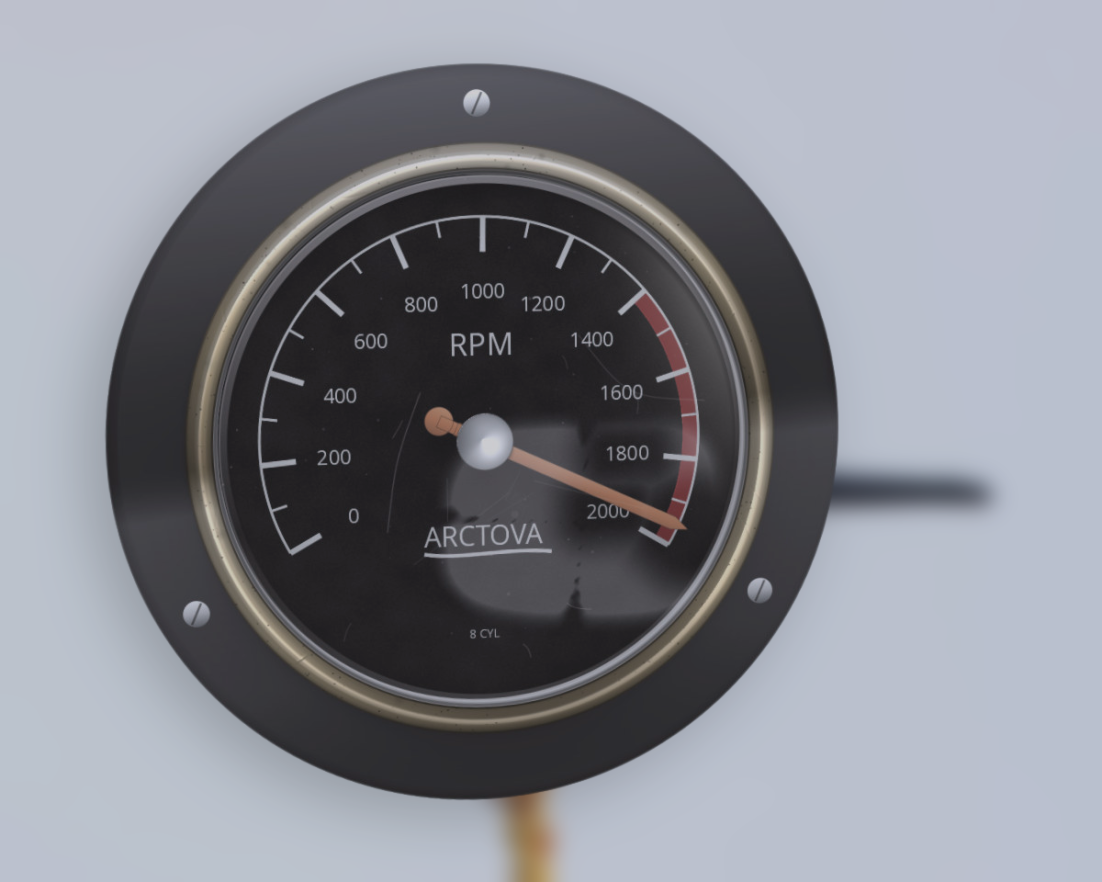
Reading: 1950 rpm
